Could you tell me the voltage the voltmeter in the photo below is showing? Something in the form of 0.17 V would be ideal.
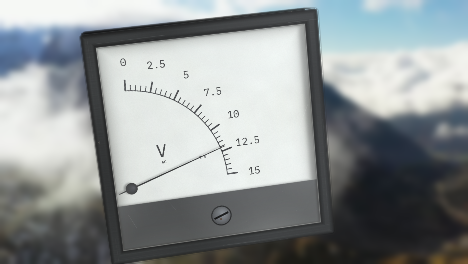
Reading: 12 V
